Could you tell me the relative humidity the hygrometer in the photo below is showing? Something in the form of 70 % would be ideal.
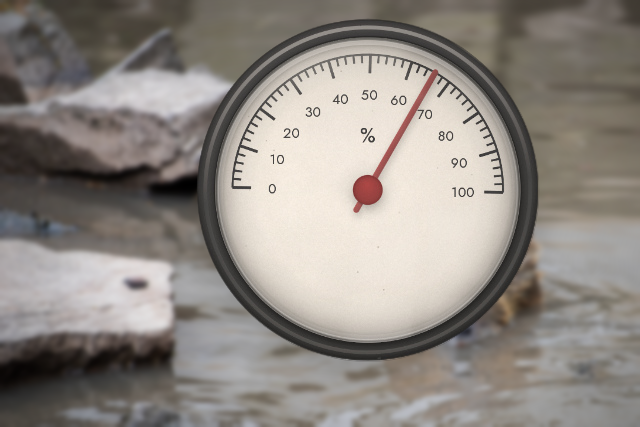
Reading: 66 %
